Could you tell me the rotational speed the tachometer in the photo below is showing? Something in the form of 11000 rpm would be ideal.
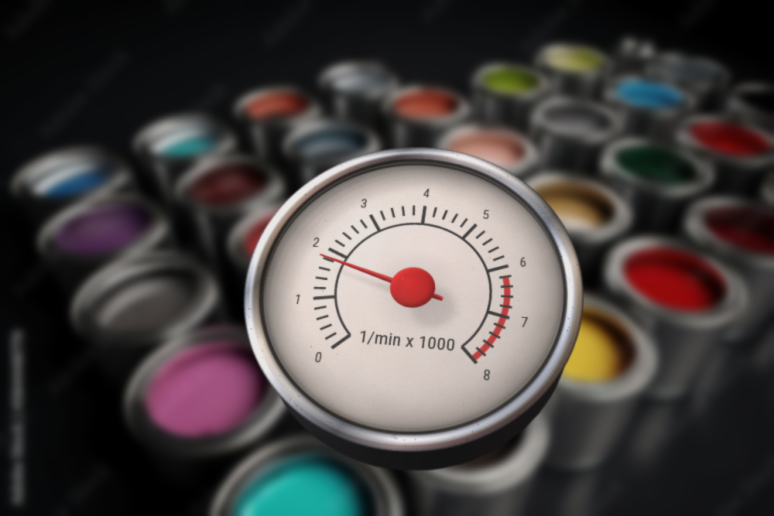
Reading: 1800 rpm
